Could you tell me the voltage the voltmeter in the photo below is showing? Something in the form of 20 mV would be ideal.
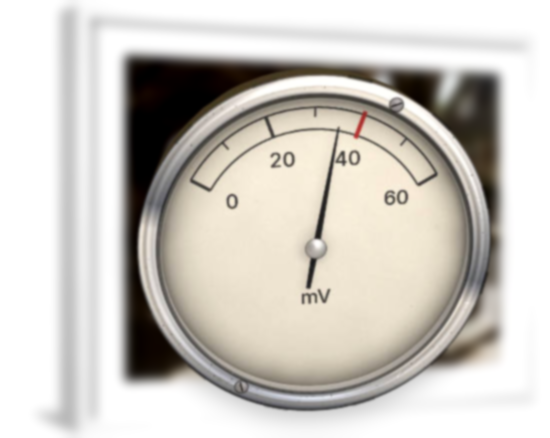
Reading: 35 mV
